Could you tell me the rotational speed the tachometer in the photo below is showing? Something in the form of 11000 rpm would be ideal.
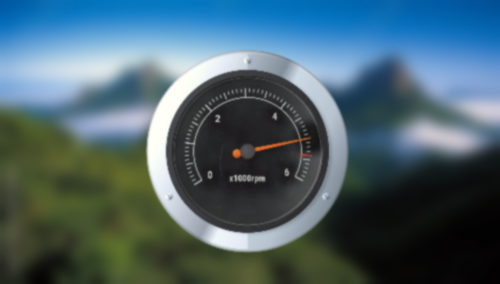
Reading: 5000 rpm
